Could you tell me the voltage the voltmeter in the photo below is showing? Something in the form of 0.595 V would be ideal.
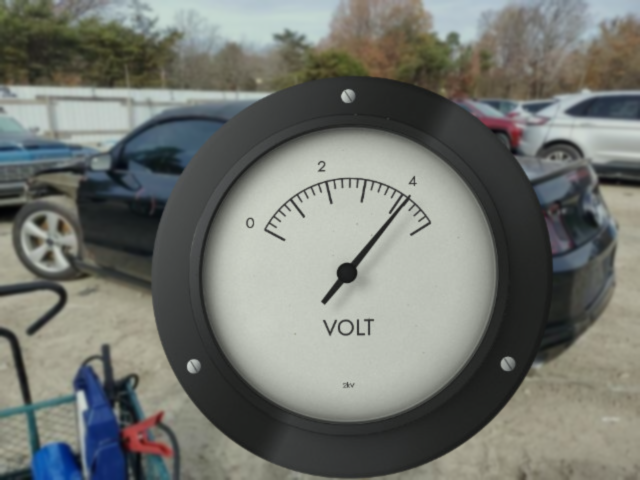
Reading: 4.2 V
